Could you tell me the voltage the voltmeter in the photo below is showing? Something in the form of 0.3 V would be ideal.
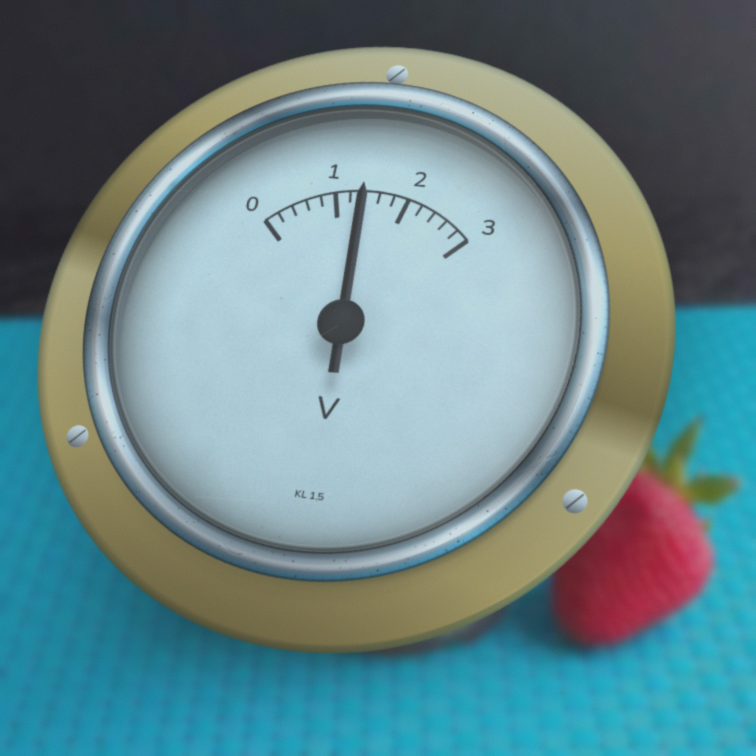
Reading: 1.4 V
